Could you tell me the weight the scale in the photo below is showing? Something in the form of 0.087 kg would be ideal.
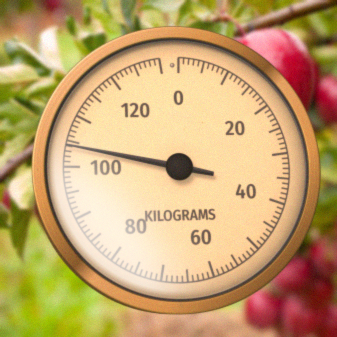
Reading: 104 kg
